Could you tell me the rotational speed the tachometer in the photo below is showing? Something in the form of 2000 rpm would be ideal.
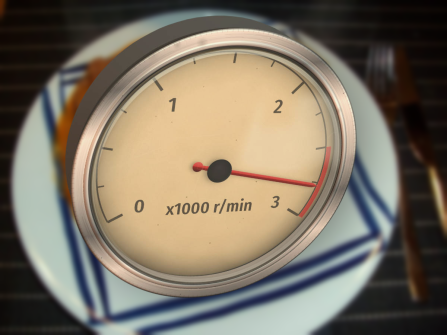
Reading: 2750 rpm
